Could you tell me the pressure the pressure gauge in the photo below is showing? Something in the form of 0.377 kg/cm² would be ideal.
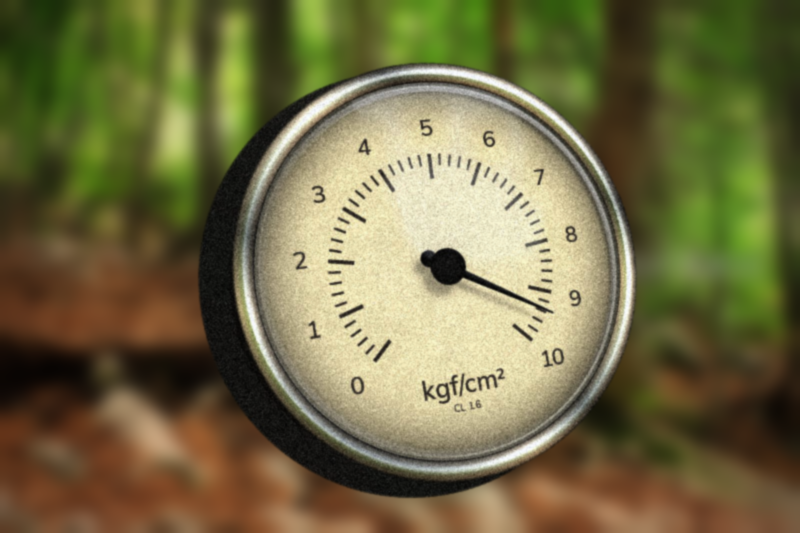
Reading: 9.4 kg/cm²
